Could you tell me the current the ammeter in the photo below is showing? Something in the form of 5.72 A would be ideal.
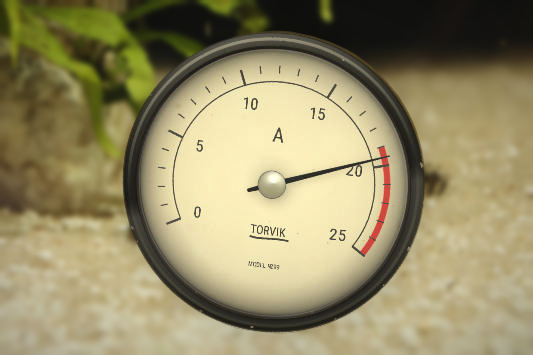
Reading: 19.5 A
